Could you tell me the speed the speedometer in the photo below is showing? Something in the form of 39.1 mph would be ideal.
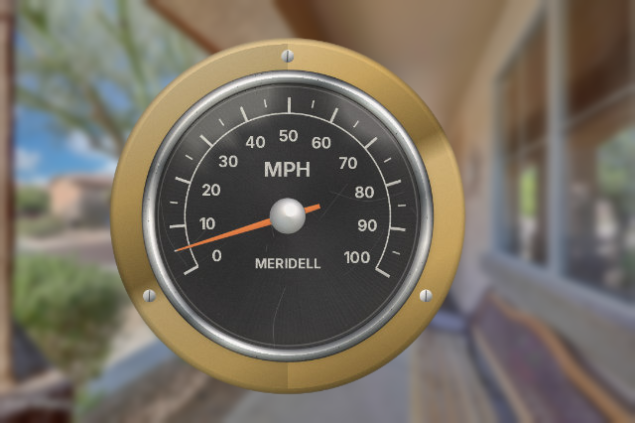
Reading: 5 mph
